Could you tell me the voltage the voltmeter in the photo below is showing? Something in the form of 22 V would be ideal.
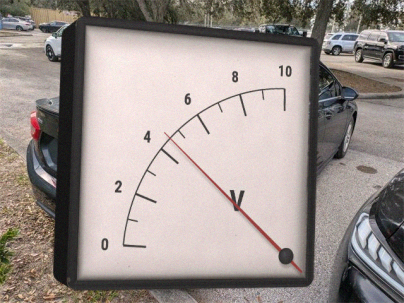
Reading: 4.5 V
